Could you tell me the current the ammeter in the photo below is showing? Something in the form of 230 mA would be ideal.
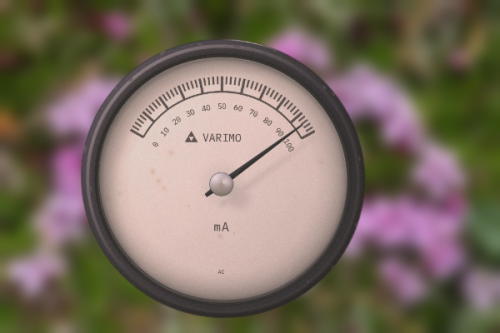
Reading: 94 mA
